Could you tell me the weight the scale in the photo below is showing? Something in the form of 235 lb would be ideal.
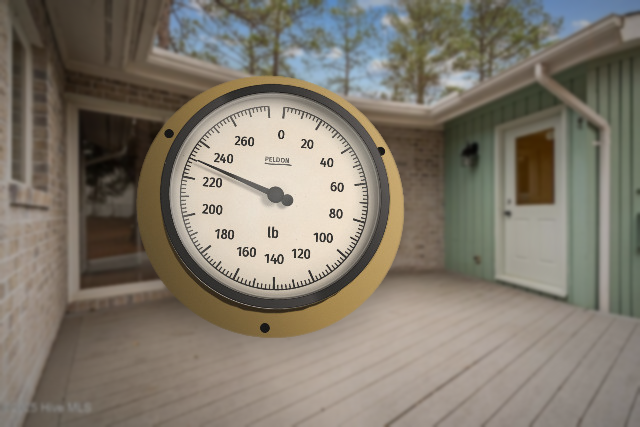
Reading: 230 lb
